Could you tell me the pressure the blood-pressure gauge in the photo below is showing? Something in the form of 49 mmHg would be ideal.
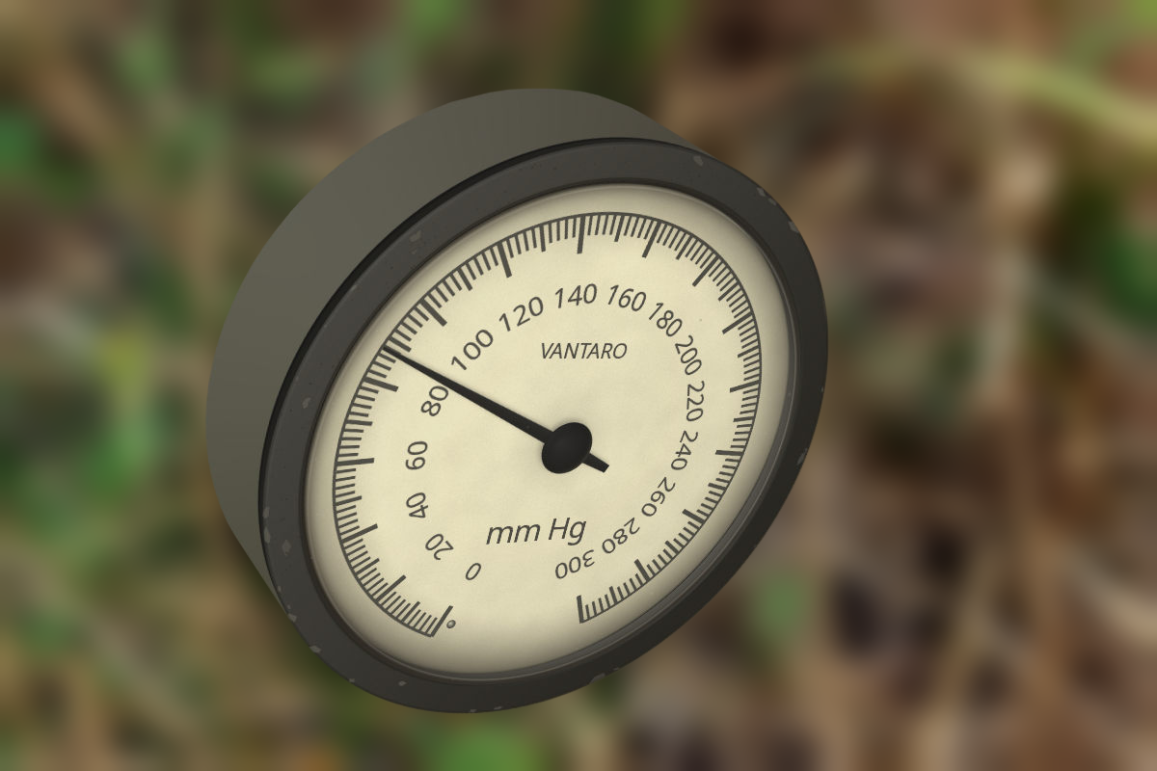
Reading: 88 mmHg
